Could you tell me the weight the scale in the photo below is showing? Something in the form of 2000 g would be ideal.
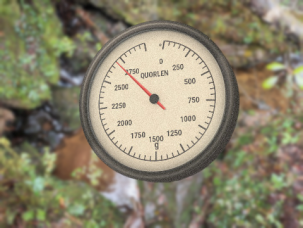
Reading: 2700 g
